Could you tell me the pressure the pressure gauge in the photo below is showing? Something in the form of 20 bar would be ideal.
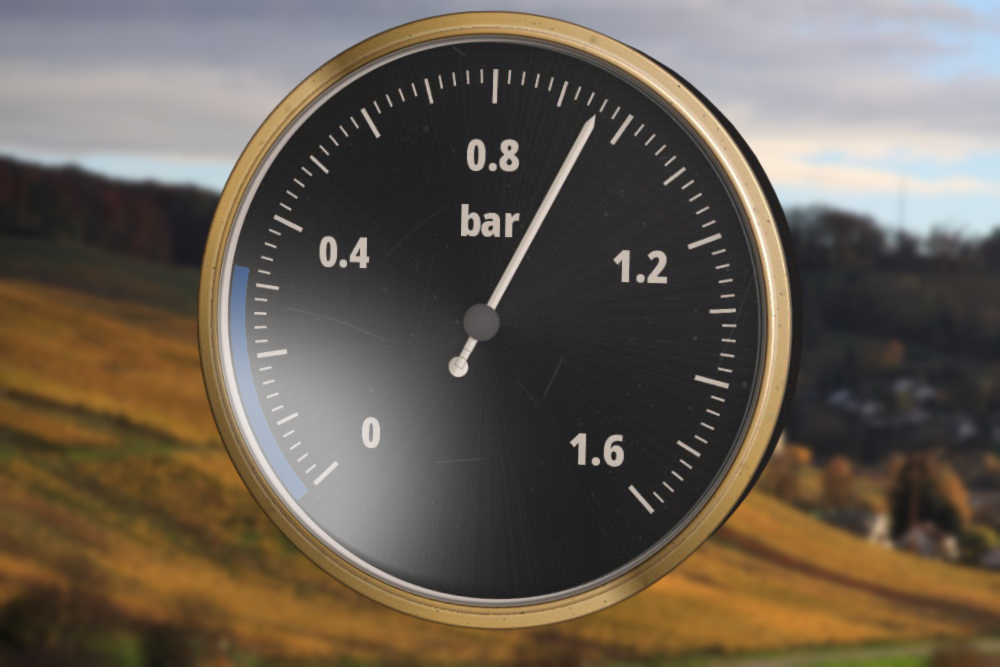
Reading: 0.96 bar
